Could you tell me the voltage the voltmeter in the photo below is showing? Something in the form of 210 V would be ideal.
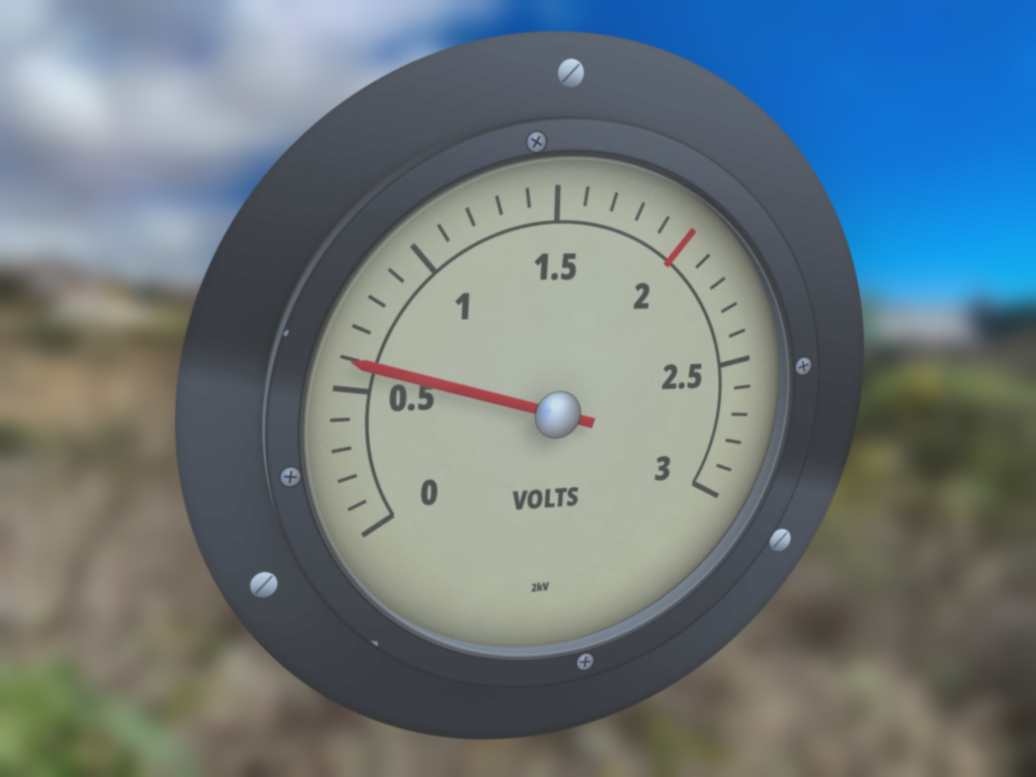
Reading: 0.6 V
